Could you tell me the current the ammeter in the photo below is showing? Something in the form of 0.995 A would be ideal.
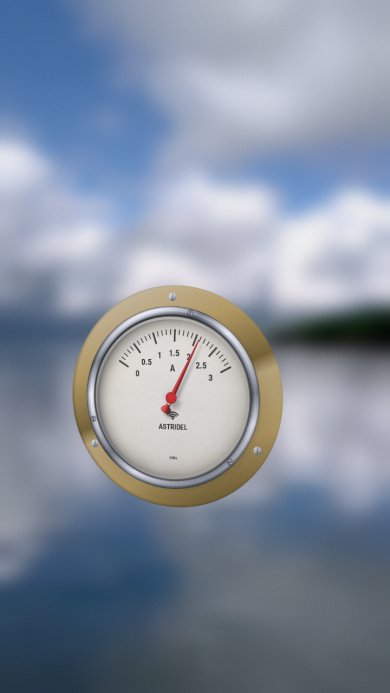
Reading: 2.1 A
